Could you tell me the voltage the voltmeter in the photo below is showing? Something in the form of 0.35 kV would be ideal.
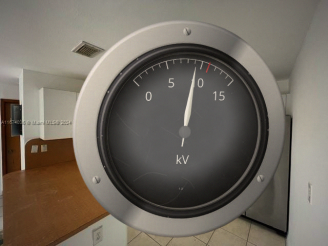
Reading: 9 kV
